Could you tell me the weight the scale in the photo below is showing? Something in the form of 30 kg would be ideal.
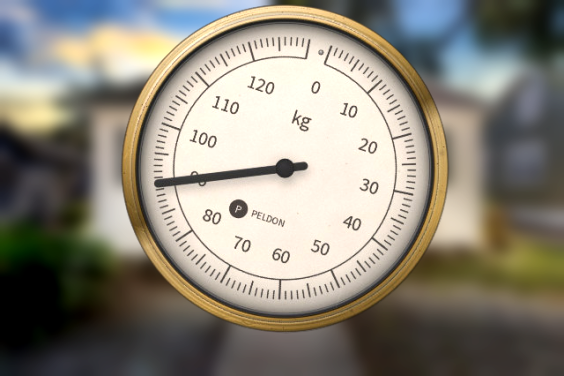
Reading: 90 kg
